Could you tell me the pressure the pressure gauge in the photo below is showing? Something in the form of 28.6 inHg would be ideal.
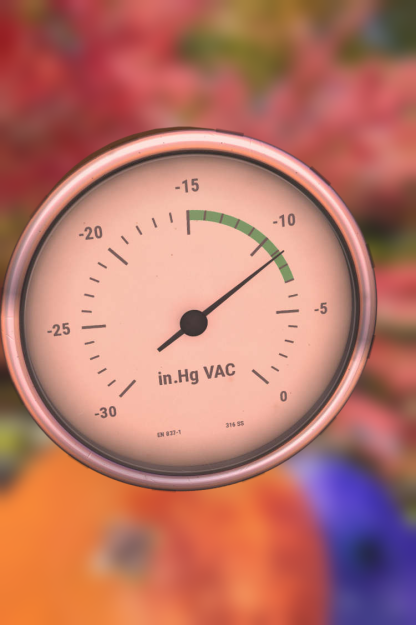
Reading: -9 inHg
